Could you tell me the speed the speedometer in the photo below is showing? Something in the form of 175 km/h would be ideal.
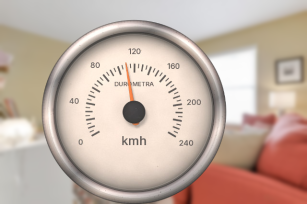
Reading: 110 km/h
